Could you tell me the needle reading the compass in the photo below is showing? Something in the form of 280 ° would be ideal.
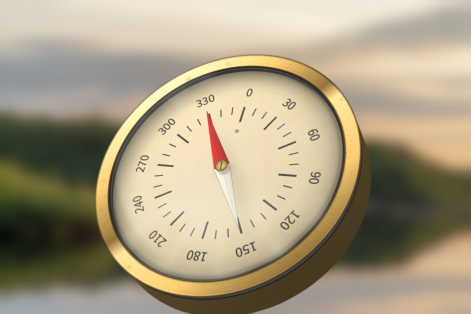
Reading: 330 °
